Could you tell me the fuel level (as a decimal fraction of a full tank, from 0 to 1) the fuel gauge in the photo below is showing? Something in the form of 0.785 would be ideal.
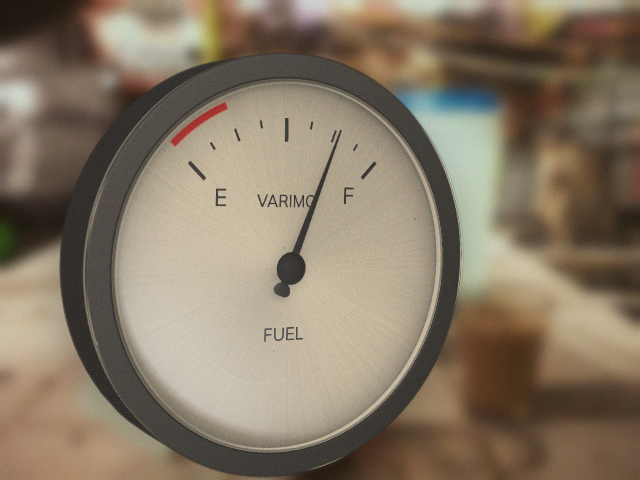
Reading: 0.75
